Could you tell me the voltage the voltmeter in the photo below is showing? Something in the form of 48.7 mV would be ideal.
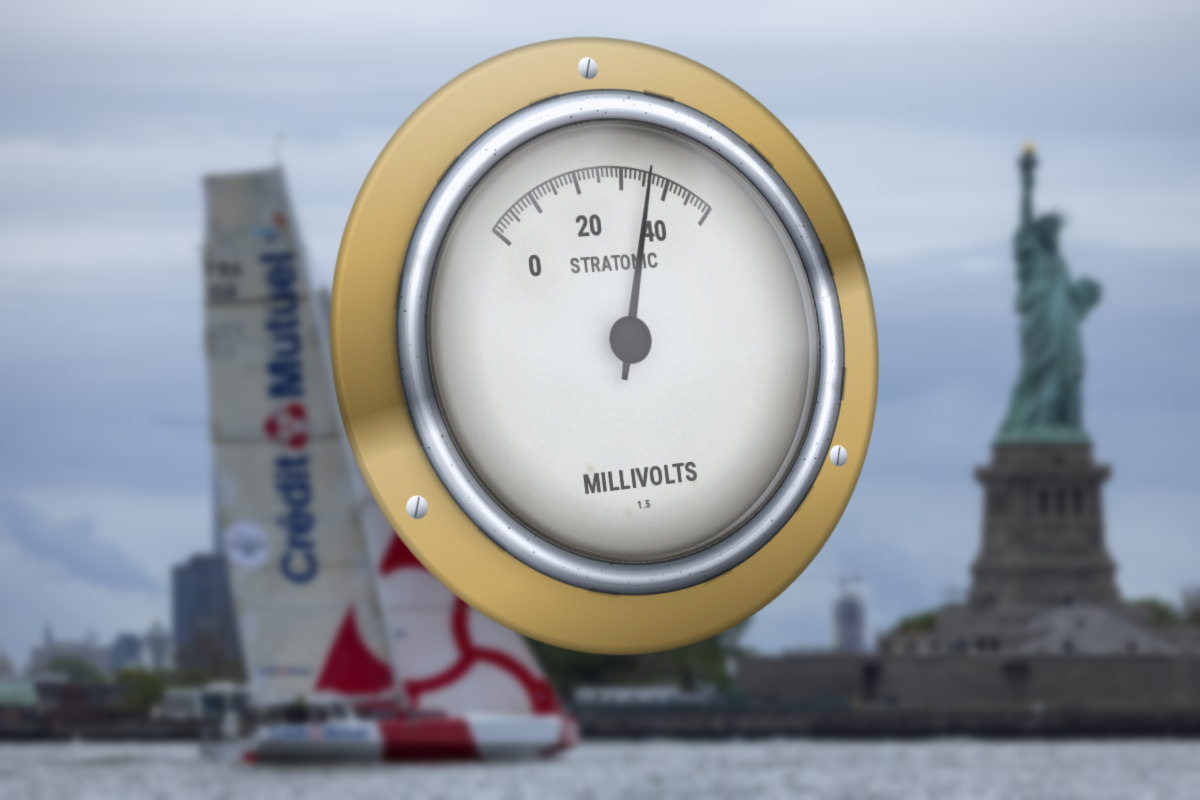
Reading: 35 mV
